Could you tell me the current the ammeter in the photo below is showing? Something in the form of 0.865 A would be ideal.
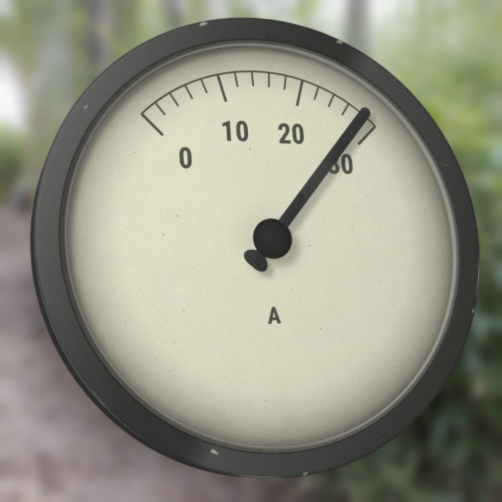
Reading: 28 A
